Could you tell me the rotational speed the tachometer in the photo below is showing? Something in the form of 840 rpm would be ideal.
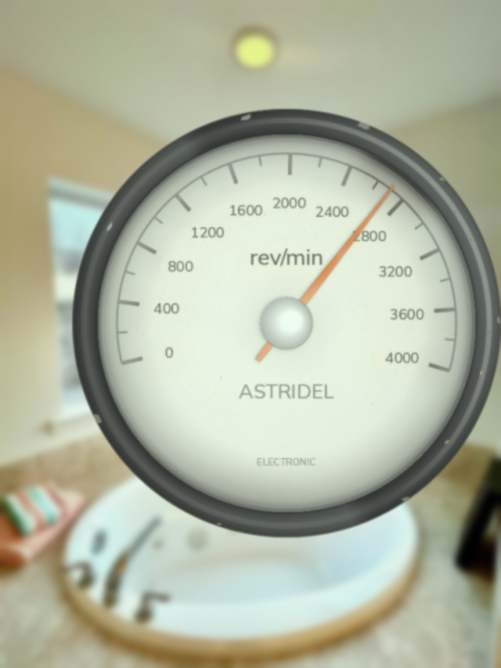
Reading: 2700 rpm
